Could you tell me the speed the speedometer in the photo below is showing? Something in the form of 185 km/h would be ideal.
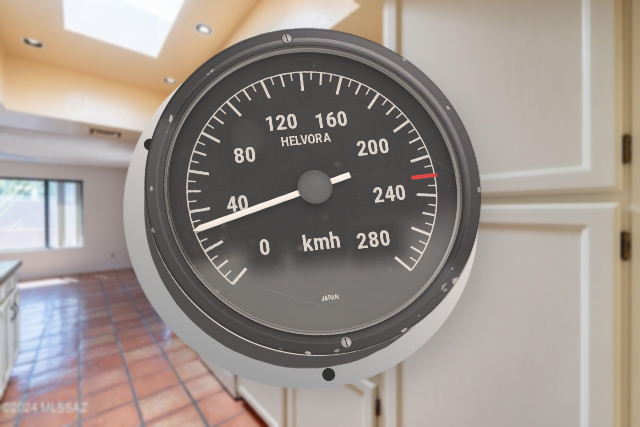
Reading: 30 km/h
